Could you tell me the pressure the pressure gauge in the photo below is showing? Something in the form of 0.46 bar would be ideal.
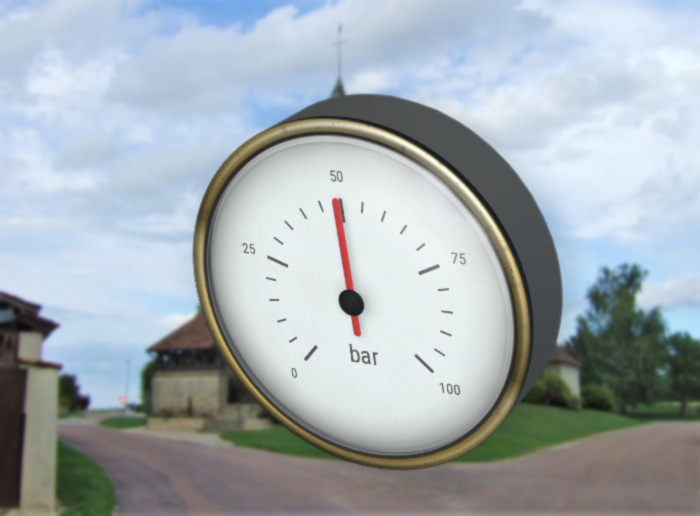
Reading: 50 bar
